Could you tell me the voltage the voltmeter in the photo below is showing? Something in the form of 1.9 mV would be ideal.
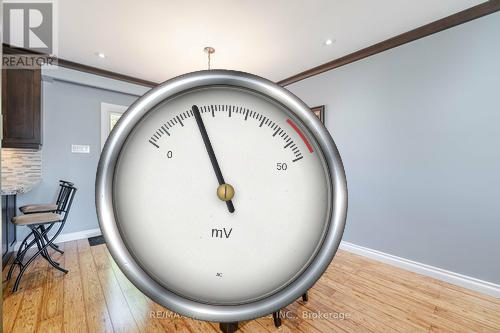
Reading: 15 mV
